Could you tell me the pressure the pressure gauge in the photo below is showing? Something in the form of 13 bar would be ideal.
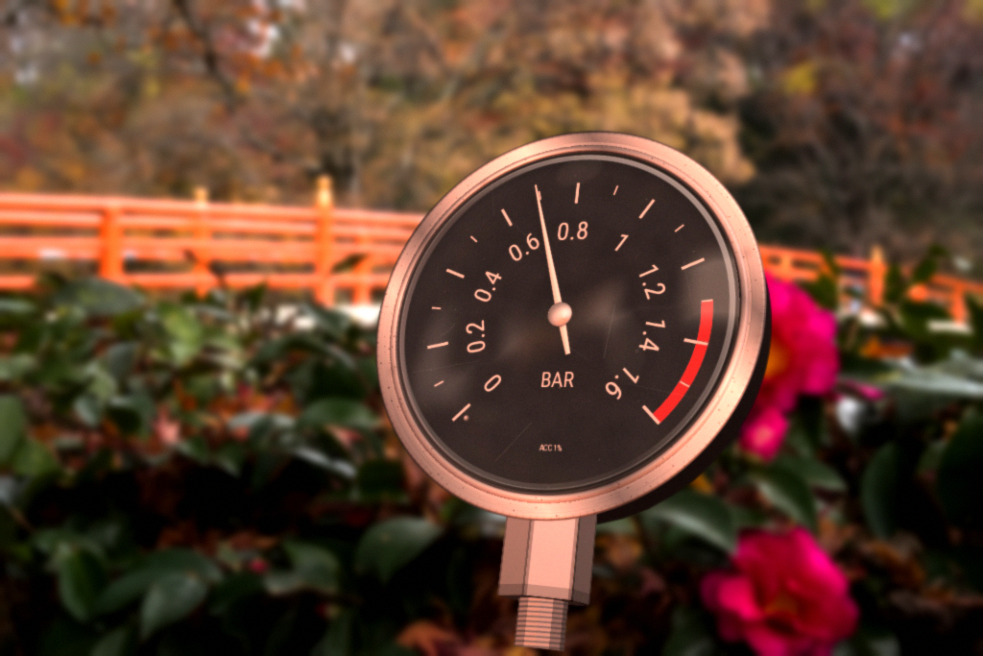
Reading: 0.7 bar
